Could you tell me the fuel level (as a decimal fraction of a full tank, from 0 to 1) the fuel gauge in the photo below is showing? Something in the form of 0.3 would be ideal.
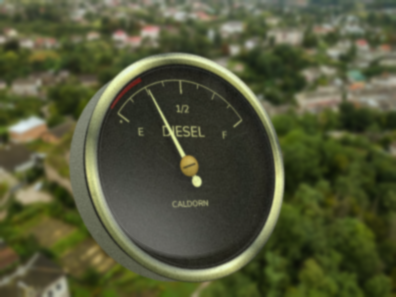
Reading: 0.25
